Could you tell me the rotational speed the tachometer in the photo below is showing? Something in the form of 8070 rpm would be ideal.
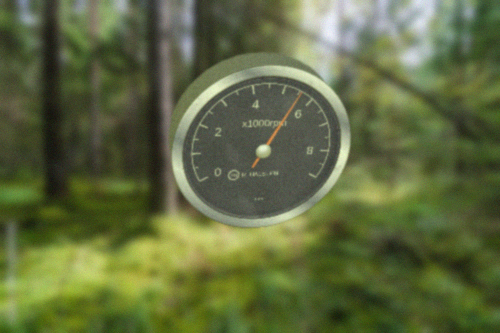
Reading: 5500 rpm
